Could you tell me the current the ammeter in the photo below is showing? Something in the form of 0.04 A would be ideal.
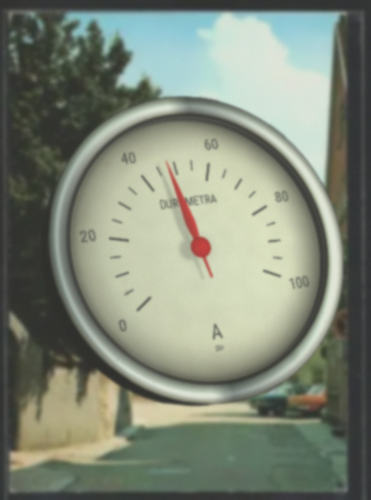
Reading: 47.5 A
